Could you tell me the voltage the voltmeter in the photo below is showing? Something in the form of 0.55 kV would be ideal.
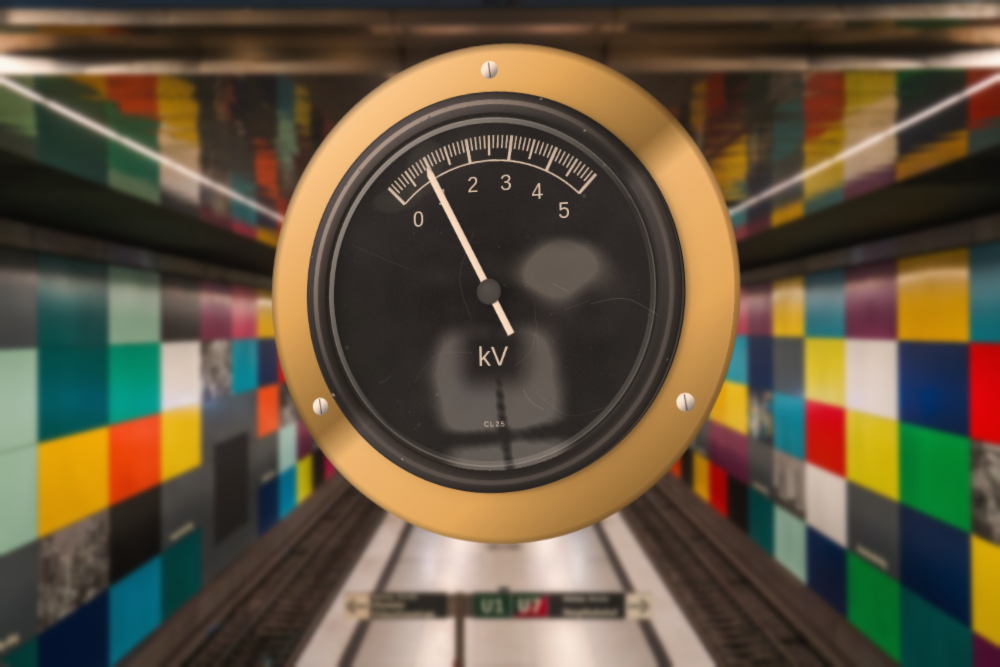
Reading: 1 kV
